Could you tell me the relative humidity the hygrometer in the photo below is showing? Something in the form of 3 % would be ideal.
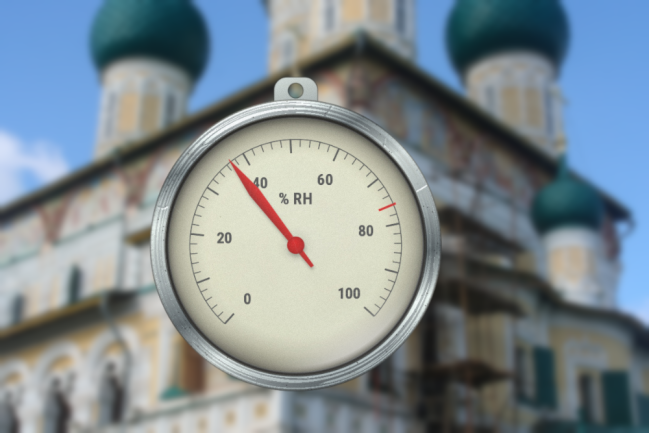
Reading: 37 %
